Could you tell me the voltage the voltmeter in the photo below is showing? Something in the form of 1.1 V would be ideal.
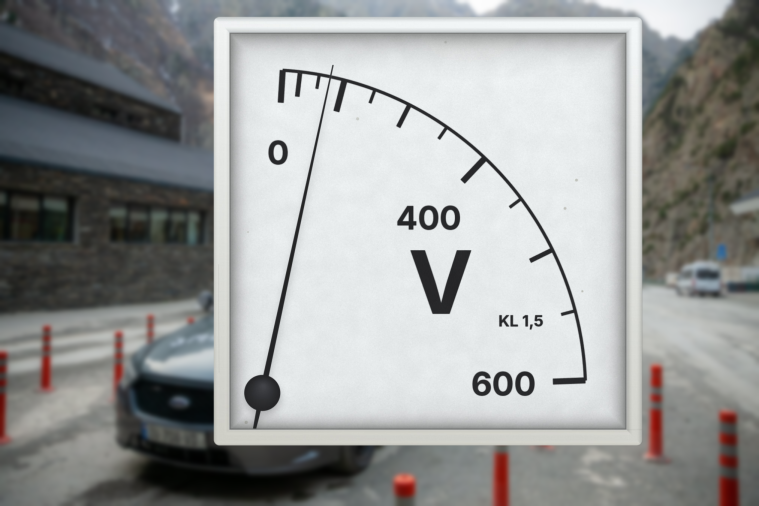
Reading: 175 V
